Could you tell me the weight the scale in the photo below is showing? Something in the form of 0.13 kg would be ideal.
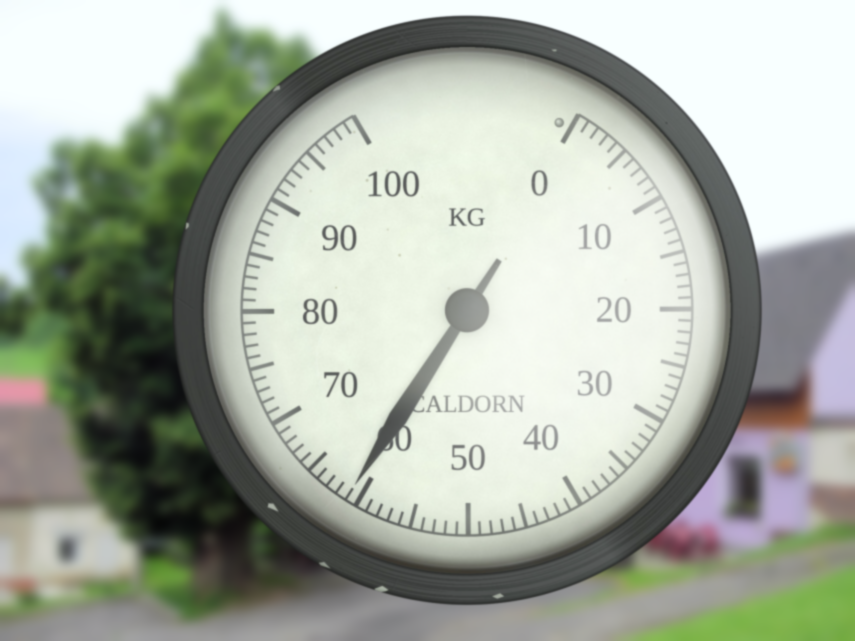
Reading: 61 kg
